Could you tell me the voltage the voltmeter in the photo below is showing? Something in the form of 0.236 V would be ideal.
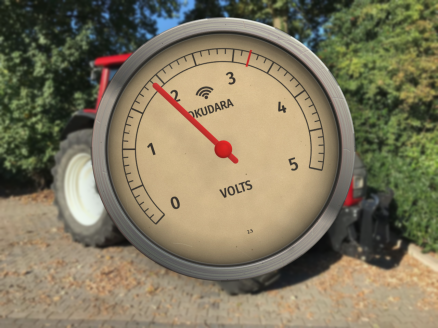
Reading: 1.9 V
